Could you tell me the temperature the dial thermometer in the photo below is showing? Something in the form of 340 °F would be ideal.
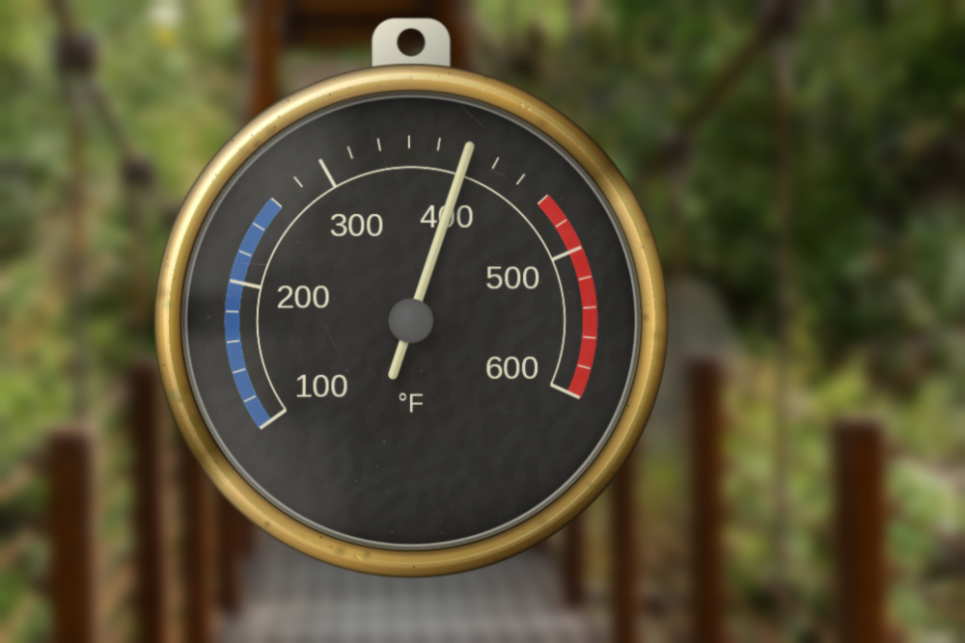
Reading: 400 °F
